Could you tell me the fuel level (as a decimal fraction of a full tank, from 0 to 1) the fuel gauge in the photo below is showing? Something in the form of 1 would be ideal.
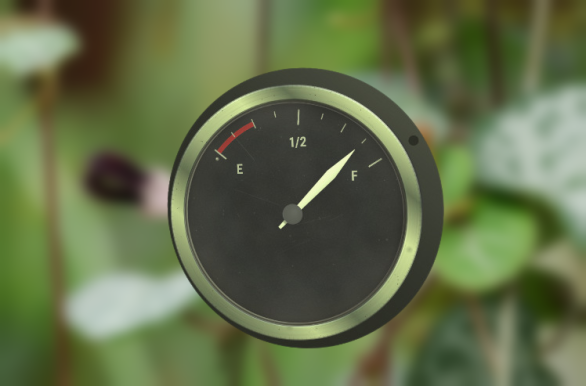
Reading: 0.875
